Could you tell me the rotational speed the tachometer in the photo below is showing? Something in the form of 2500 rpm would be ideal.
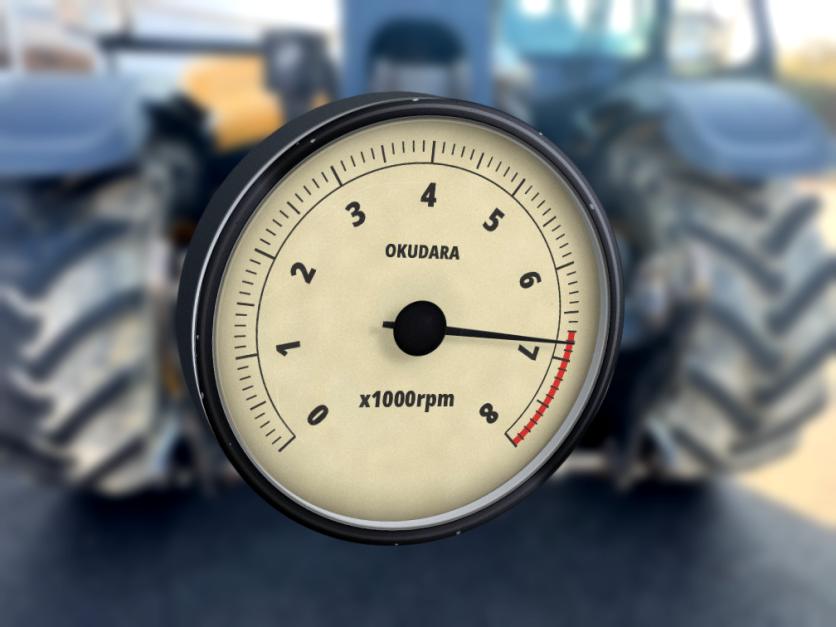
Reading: 6800 rpm
